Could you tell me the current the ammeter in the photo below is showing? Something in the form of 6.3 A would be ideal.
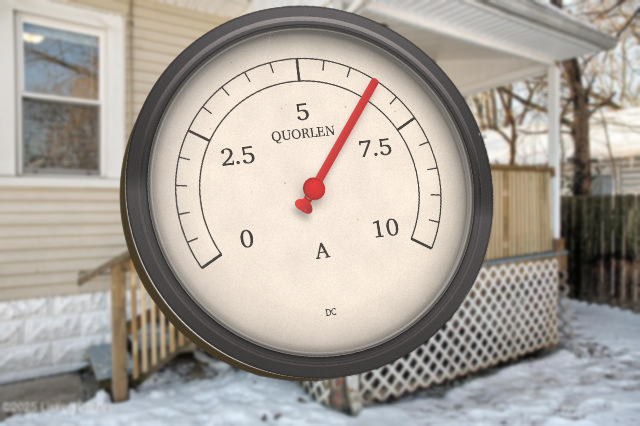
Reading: 6.5 A
